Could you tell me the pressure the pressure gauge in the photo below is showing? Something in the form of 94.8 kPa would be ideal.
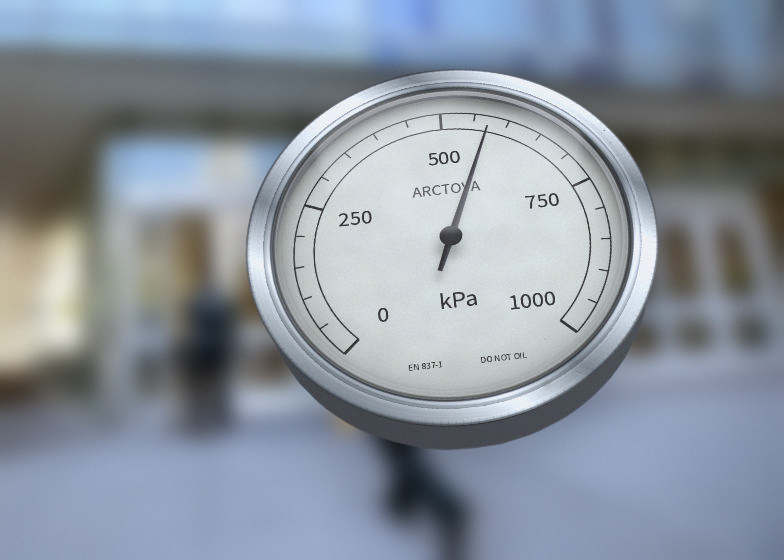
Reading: 575 kPa
